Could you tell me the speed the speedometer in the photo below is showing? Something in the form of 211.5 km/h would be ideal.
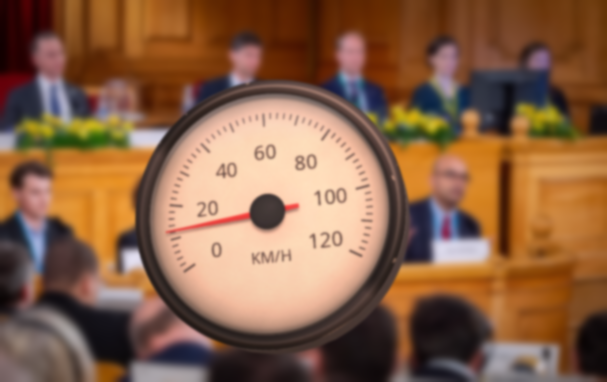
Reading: 12 km/h
